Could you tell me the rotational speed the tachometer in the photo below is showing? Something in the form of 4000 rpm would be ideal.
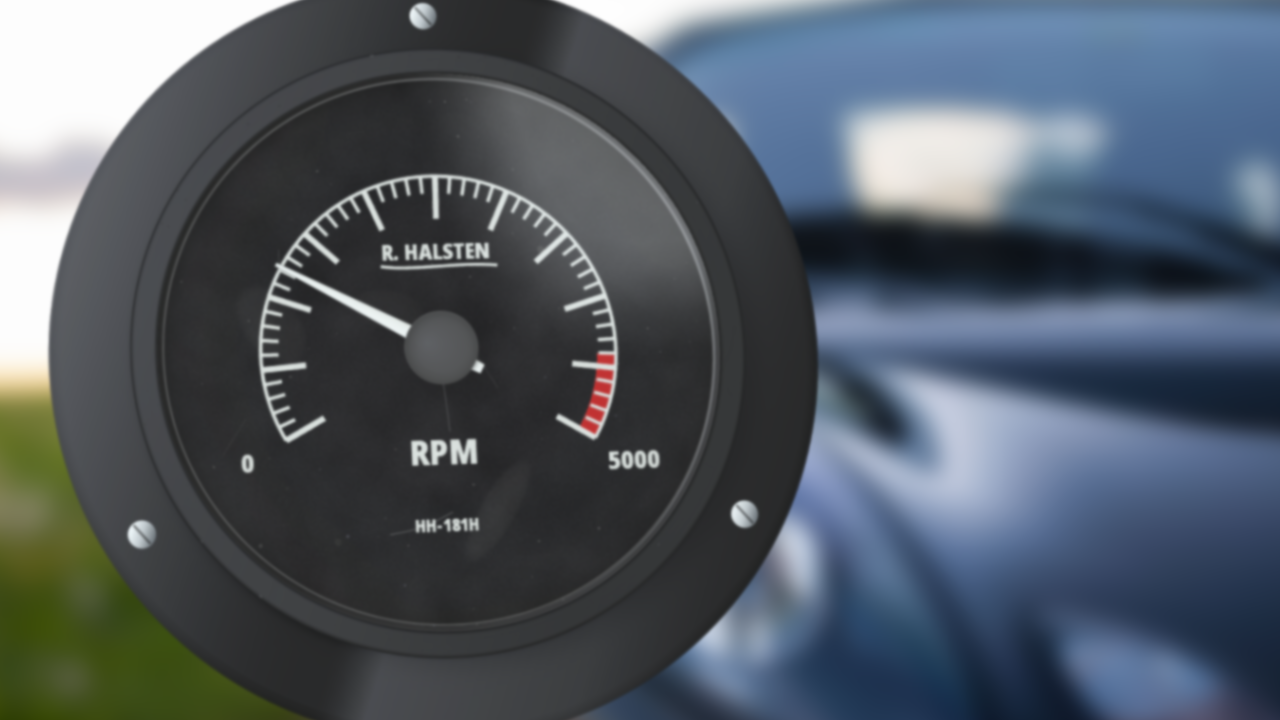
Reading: 1200 rpm
